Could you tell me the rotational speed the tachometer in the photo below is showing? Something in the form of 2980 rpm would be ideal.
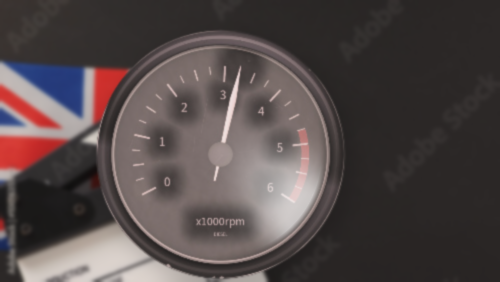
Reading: 3250 rpm
